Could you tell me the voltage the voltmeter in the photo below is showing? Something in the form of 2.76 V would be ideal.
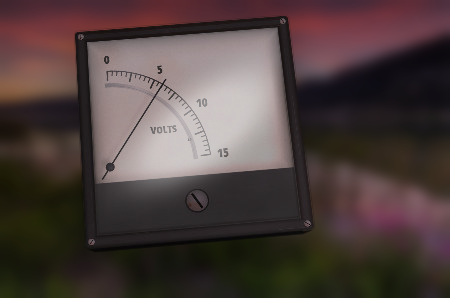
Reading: 6 V
